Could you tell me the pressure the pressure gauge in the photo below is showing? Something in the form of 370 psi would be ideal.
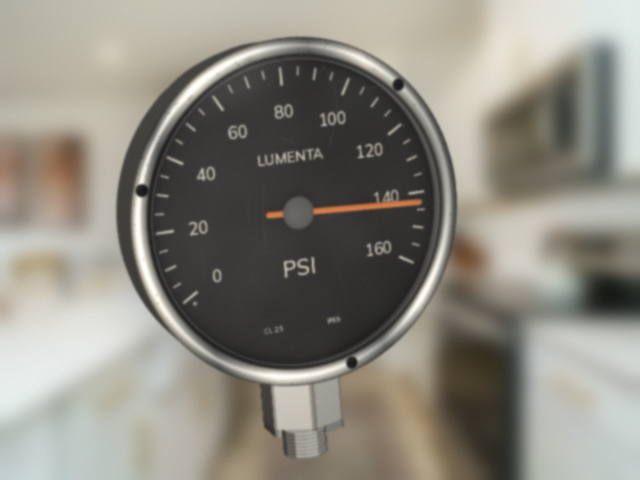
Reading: 142.5 psi
